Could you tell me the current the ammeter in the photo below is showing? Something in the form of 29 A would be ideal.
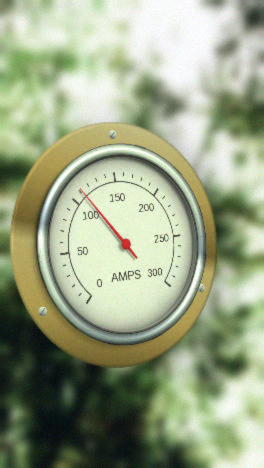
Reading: 110 A
